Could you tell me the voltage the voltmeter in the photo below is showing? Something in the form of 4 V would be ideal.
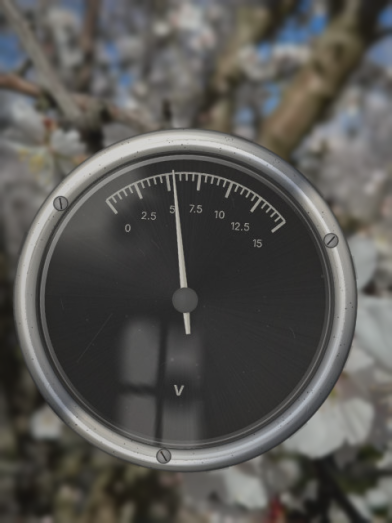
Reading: 5.5 V
